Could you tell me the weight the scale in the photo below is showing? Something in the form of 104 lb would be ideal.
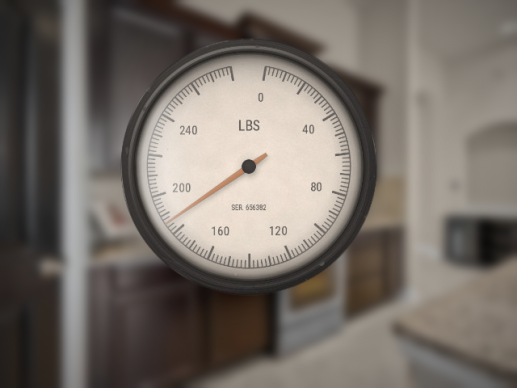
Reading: 186 lb
